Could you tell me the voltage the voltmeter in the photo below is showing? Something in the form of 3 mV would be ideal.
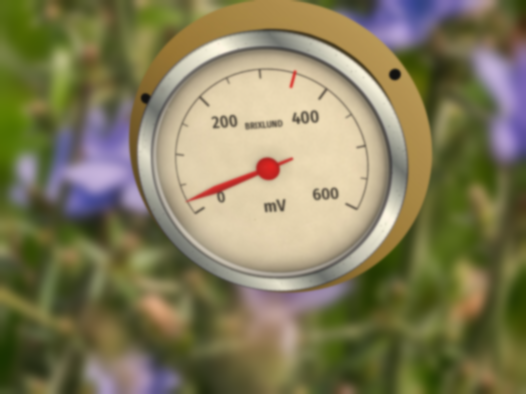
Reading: 25 mV
